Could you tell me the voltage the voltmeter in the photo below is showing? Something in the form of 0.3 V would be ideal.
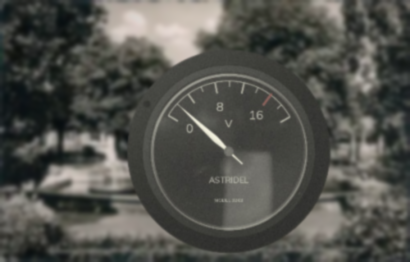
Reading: 2 V
